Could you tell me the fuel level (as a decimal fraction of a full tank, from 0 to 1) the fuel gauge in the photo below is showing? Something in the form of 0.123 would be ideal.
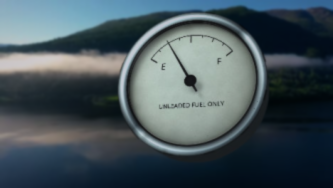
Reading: 0.25
